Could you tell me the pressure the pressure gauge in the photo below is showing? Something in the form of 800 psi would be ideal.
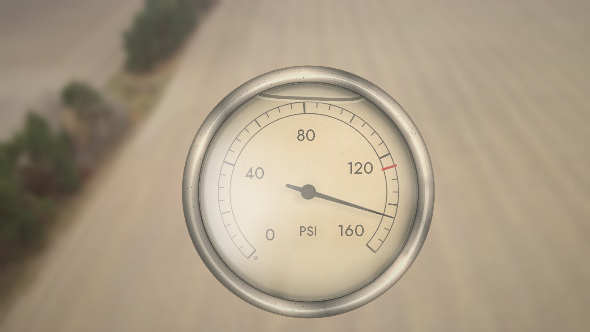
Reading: 145 psi
